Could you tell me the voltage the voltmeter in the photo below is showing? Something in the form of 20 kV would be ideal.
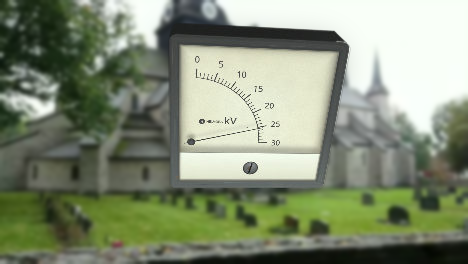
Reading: 25 kV
